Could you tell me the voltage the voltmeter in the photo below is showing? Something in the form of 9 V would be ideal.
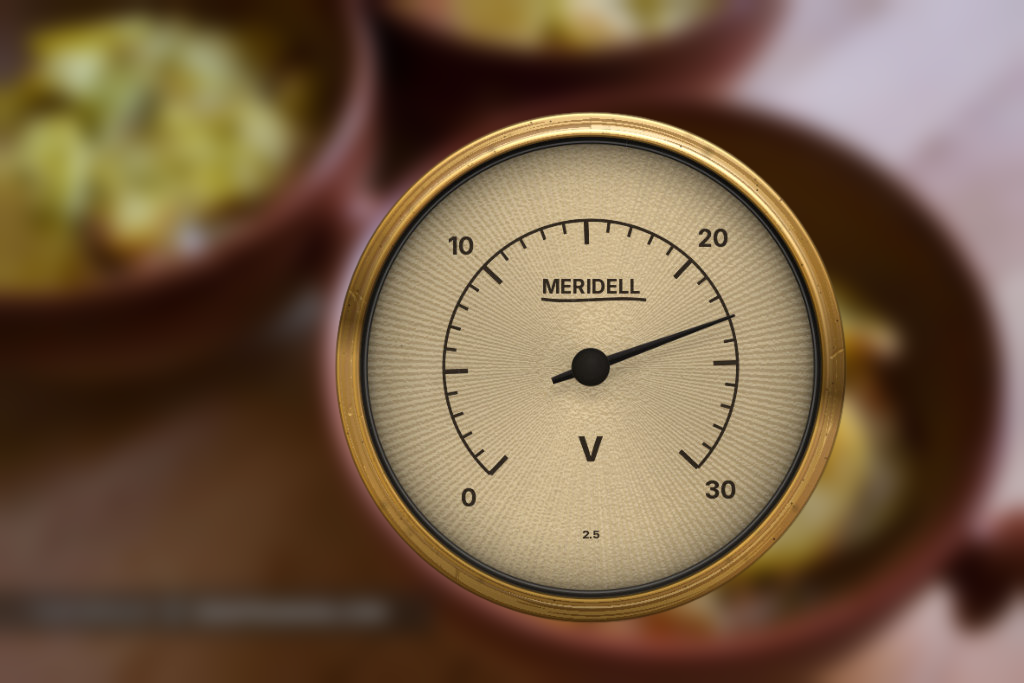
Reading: 23 V
